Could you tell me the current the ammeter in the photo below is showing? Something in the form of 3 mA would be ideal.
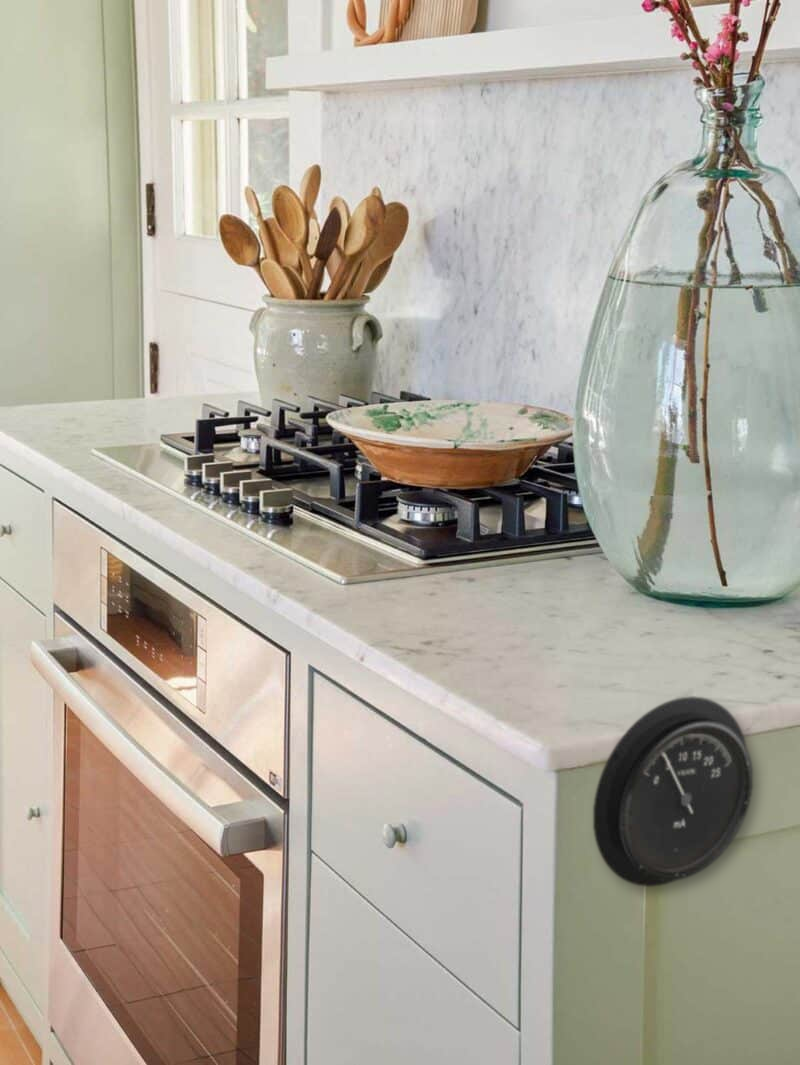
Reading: 5 mA
